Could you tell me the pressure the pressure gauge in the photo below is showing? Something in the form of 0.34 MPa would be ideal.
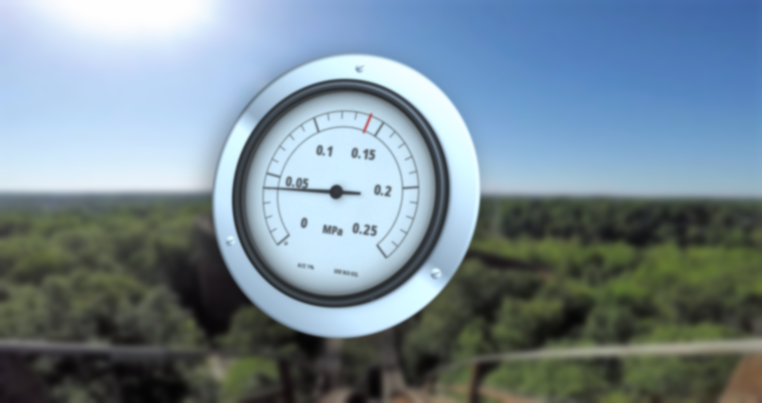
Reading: 0.04 MPa
